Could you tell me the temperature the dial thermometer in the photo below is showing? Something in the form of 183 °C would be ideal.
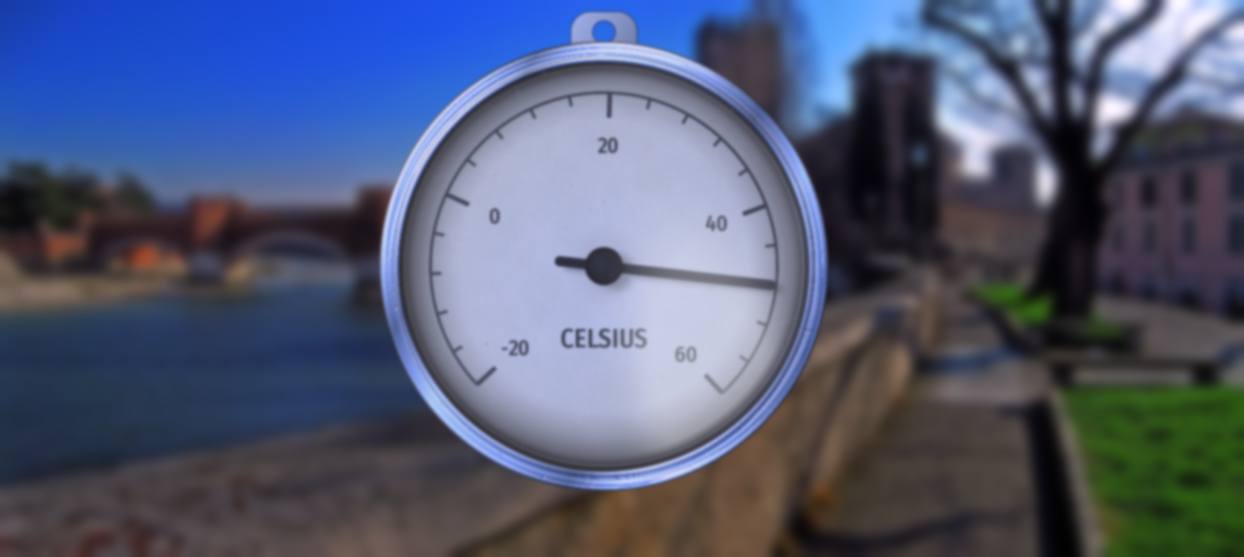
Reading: 48 °C
